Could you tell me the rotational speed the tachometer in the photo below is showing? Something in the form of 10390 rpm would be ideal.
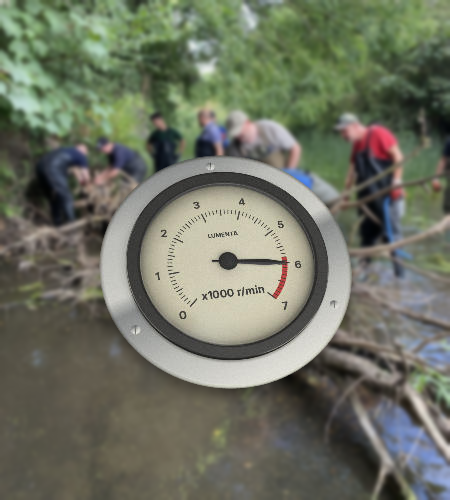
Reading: 6000 rpm
